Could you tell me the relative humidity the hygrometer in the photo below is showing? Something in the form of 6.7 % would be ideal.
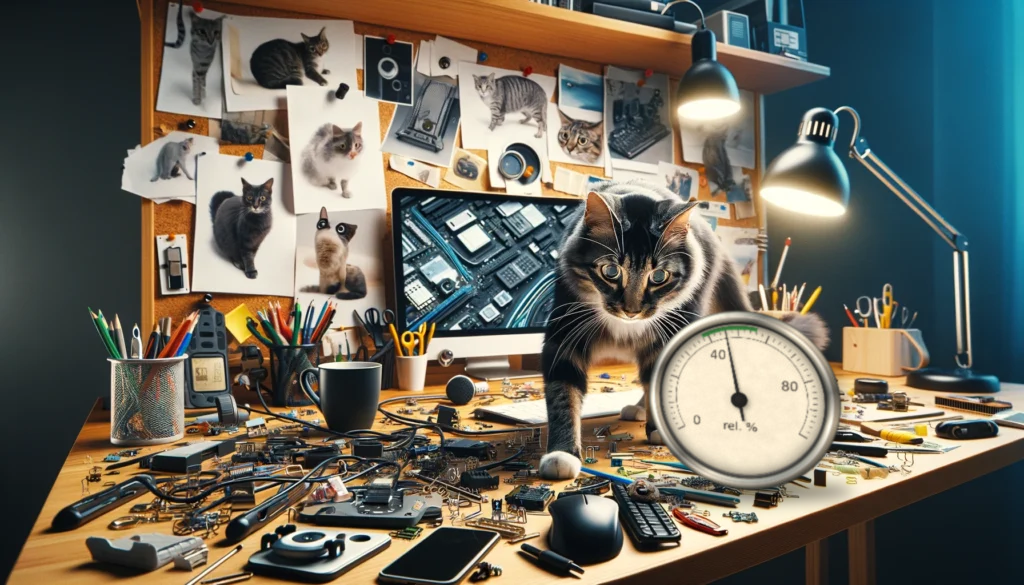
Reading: 46 %
